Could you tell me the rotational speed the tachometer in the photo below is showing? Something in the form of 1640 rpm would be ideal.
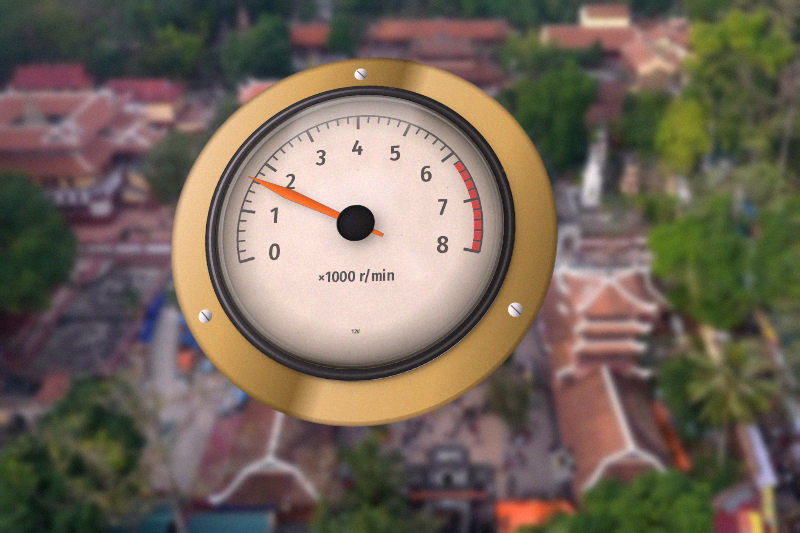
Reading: 1600 rpm
